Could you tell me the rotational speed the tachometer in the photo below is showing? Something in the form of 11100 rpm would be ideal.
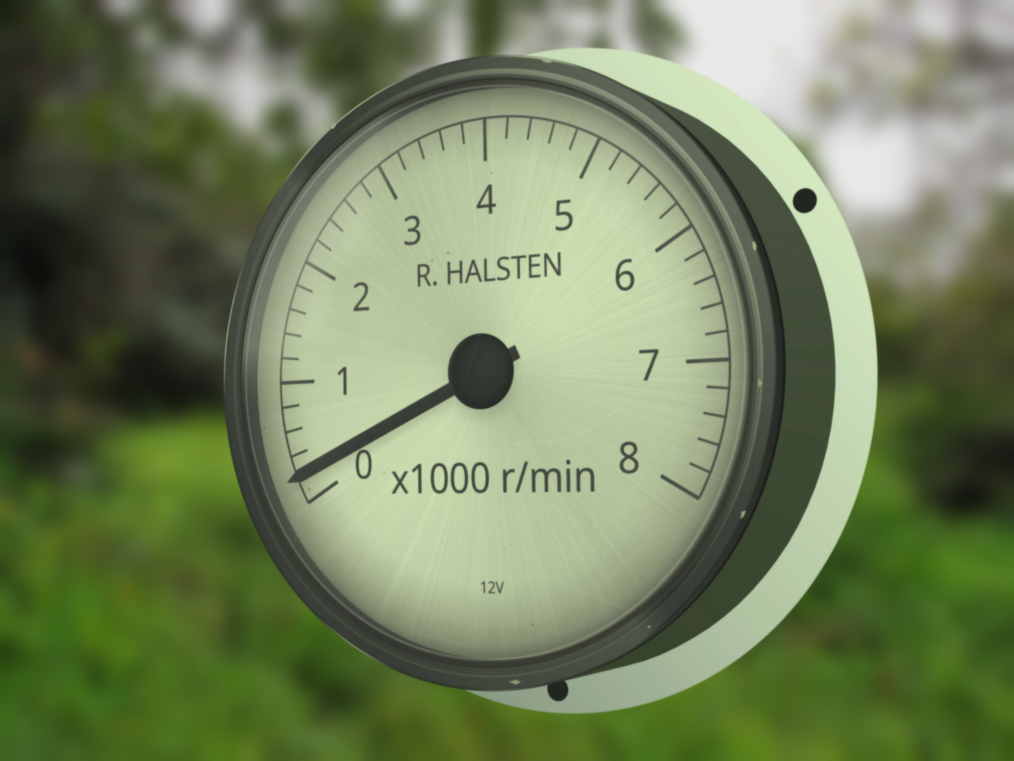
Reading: 200 rpm
